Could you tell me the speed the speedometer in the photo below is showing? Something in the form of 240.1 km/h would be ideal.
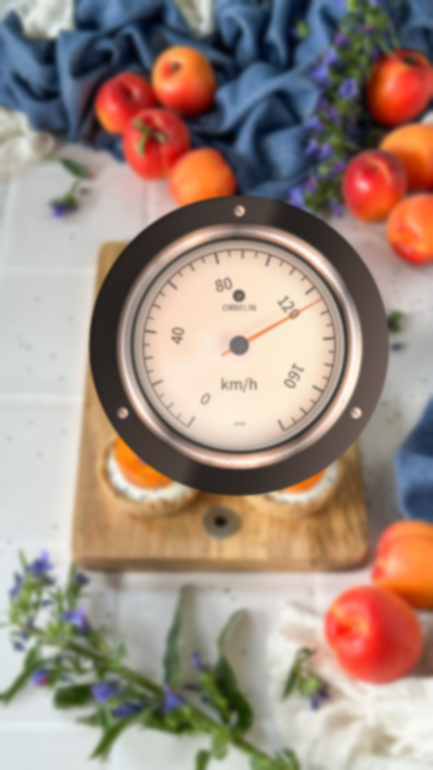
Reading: 125 km/h
